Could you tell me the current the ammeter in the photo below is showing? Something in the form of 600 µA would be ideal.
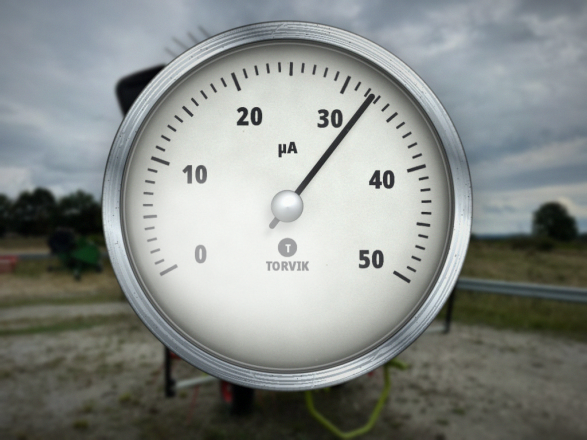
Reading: 32.5 µA
